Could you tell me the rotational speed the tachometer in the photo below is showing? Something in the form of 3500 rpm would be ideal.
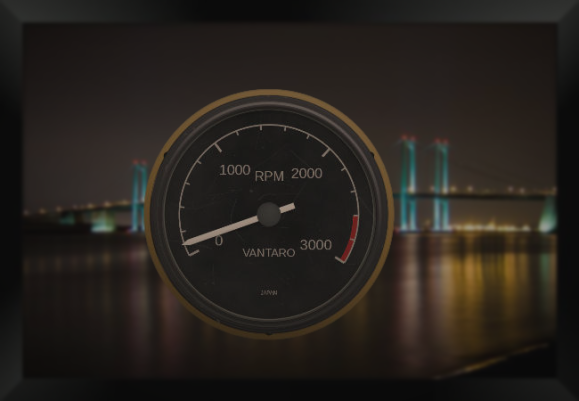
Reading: 100 rpm
